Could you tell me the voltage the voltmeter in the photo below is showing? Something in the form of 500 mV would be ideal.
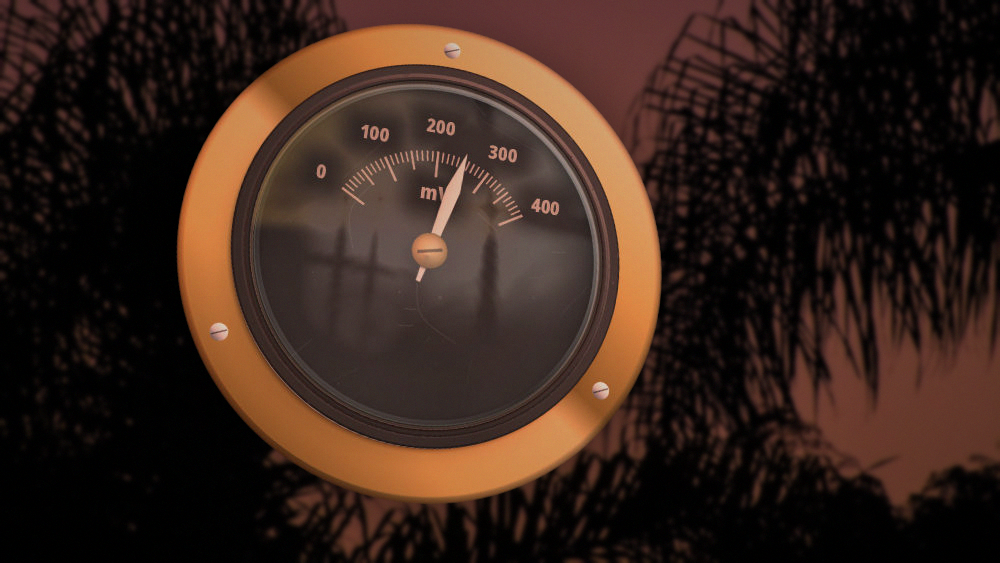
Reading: 250 mV
